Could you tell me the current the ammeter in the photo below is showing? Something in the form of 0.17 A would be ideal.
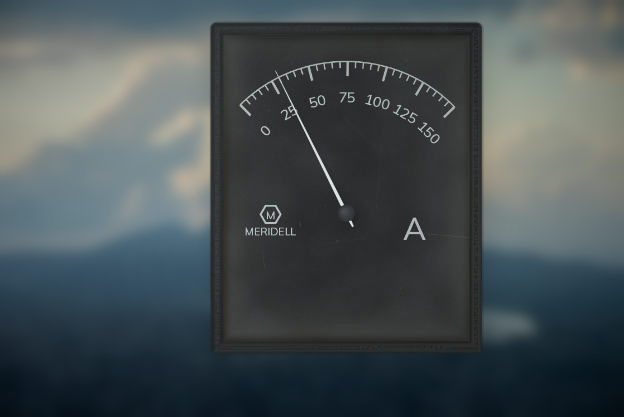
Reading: 30 A
